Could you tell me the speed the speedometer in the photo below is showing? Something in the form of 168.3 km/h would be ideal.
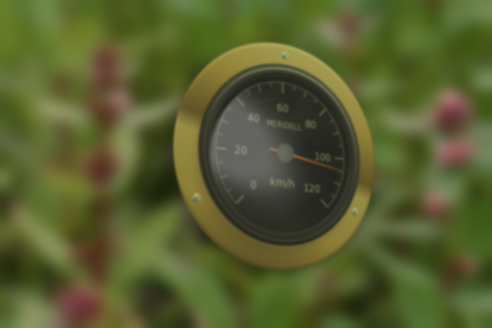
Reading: 105 km/h
